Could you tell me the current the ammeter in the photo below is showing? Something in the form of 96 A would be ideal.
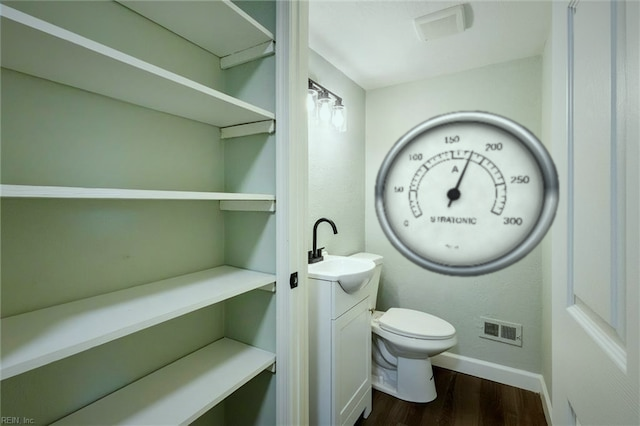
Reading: 180 A
